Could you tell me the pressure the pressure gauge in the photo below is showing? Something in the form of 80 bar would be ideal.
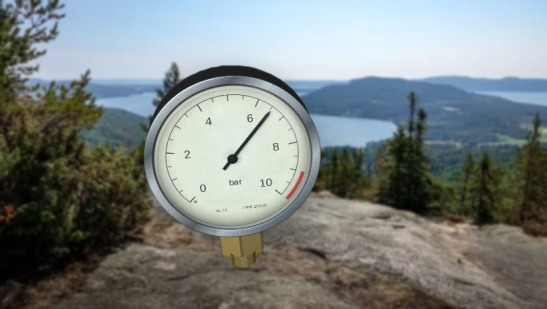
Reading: 6.5 bar
